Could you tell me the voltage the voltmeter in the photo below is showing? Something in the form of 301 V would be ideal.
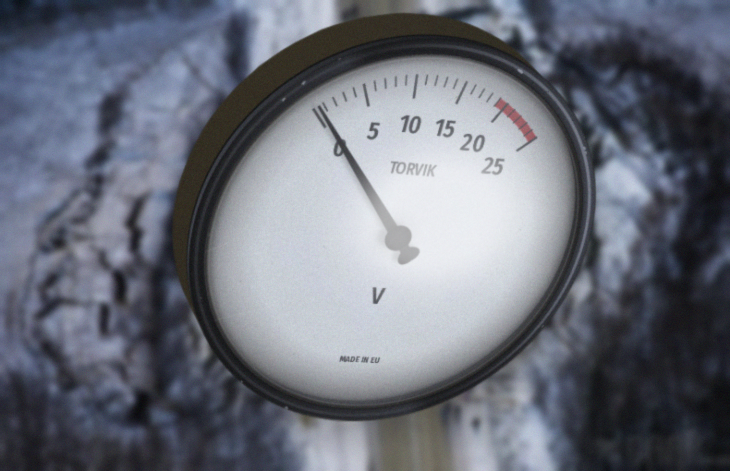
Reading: 0.5 V
